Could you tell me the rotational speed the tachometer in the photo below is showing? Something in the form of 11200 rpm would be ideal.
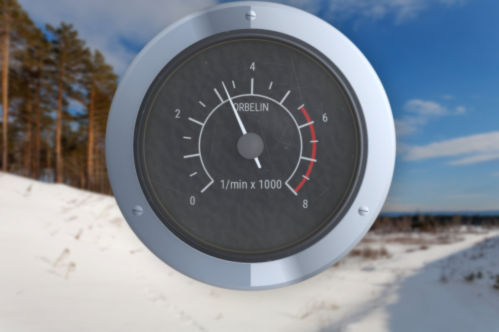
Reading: 3250 rpm
